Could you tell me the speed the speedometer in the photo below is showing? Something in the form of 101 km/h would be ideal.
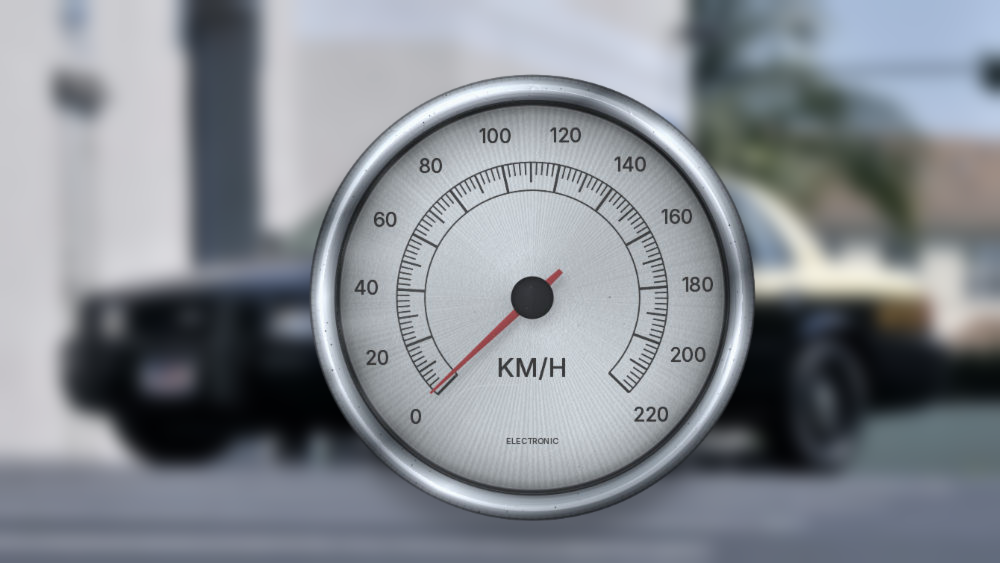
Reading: 2 km/h
